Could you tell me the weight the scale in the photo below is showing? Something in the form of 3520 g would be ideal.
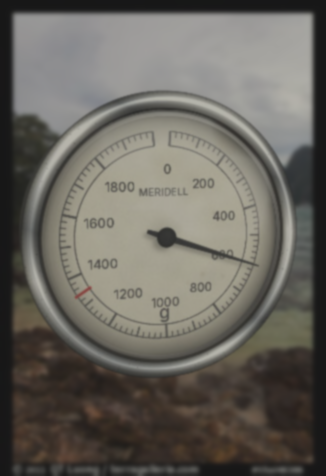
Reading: 600 g
